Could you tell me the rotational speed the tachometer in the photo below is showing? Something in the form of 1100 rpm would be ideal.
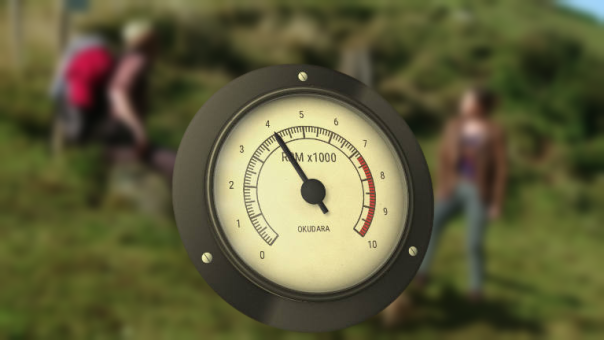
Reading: 4000 rpm
